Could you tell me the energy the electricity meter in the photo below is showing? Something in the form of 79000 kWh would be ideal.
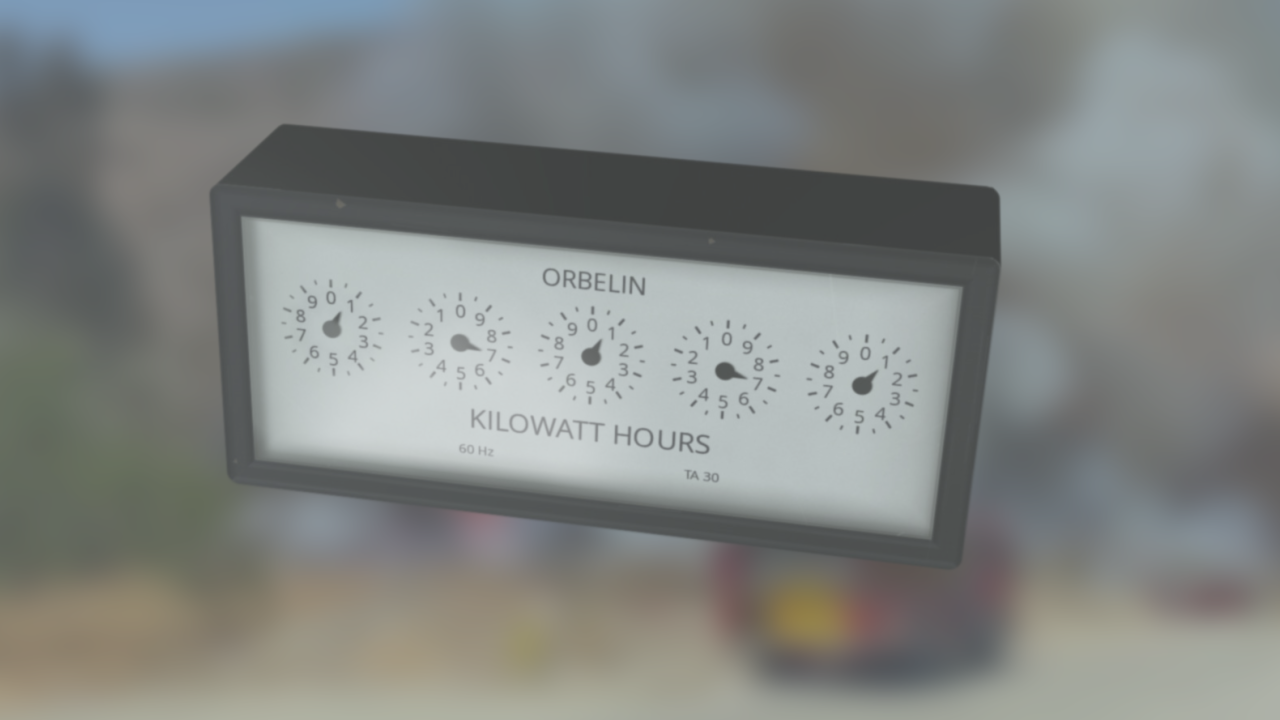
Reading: 7071 kWh
